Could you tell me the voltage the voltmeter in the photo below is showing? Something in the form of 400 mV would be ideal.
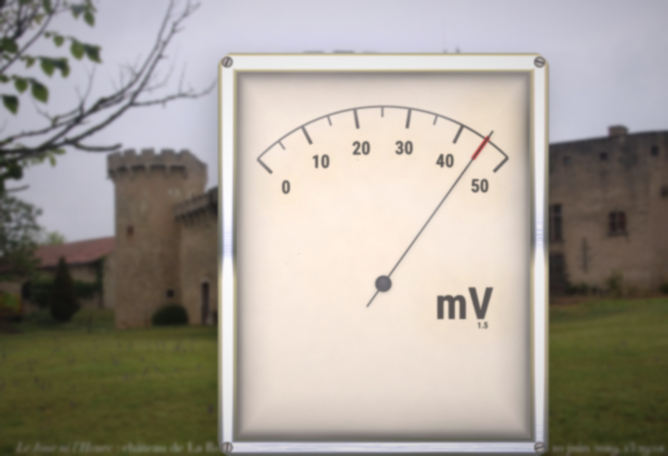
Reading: 45 mV
